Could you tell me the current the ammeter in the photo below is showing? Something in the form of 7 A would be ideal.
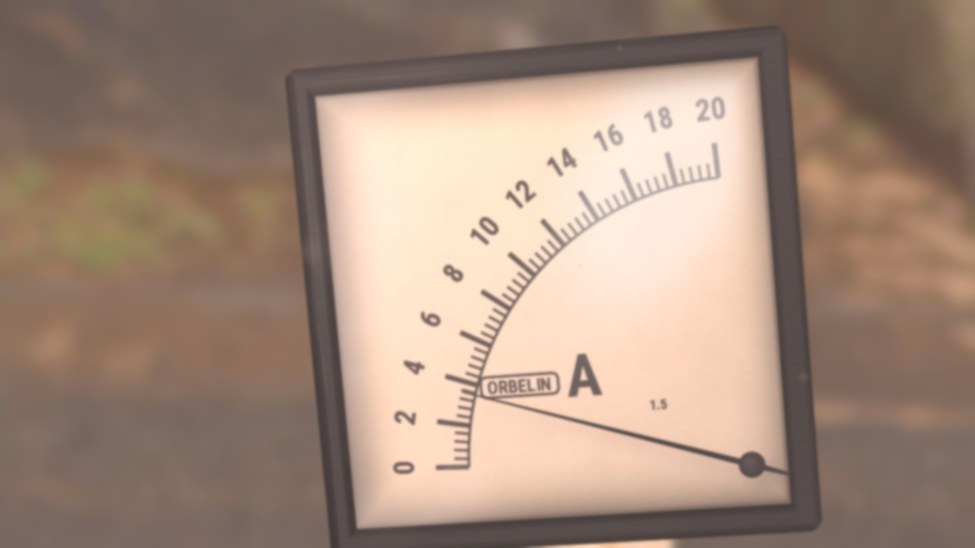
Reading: 3.6 A
